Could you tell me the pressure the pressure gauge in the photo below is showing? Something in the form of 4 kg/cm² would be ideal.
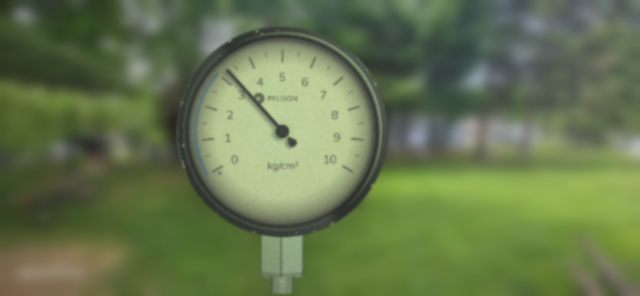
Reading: 3.25 kg/cm²
